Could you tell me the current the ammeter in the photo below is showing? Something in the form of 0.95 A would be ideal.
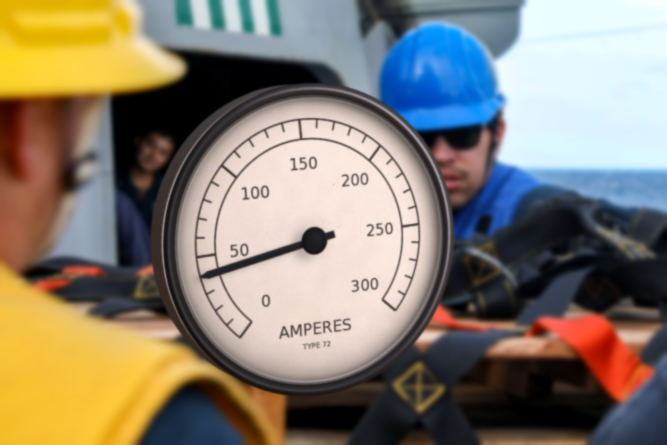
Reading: 40 A
